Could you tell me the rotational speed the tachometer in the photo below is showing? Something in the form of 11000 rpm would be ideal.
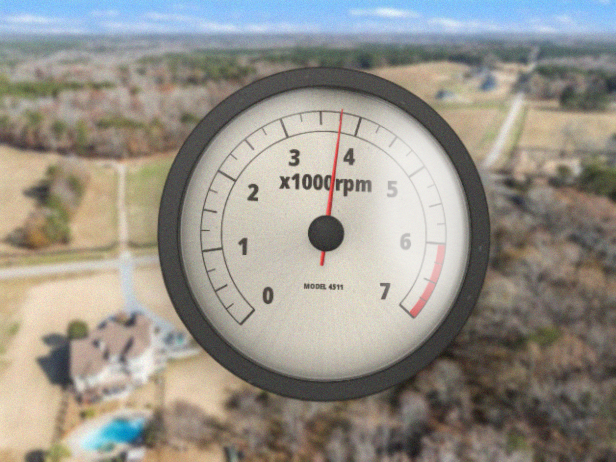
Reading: 3750 rpm
